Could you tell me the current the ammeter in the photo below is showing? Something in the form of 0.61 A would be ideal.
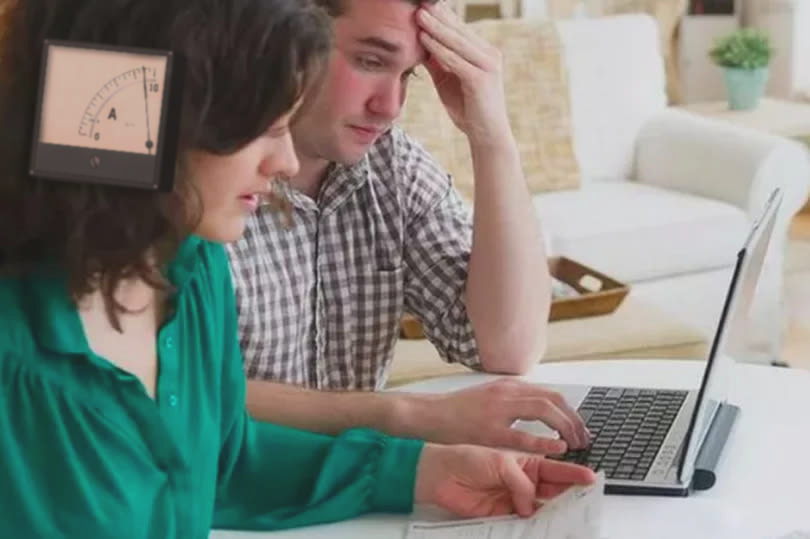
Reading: 9 A
